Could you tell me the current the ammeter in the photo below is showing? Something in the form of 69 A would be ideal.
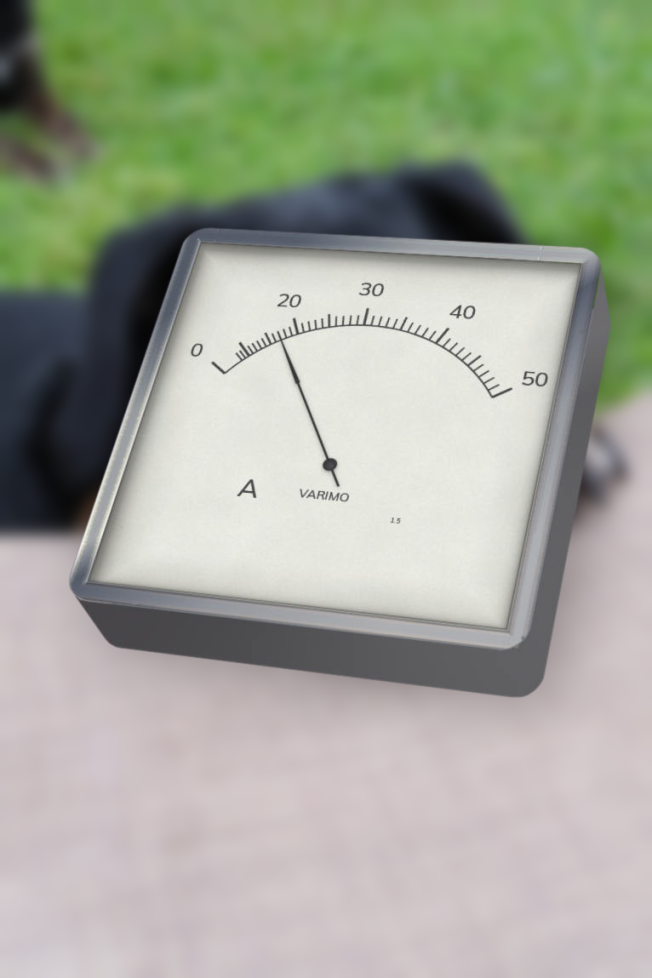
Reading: 17 A
